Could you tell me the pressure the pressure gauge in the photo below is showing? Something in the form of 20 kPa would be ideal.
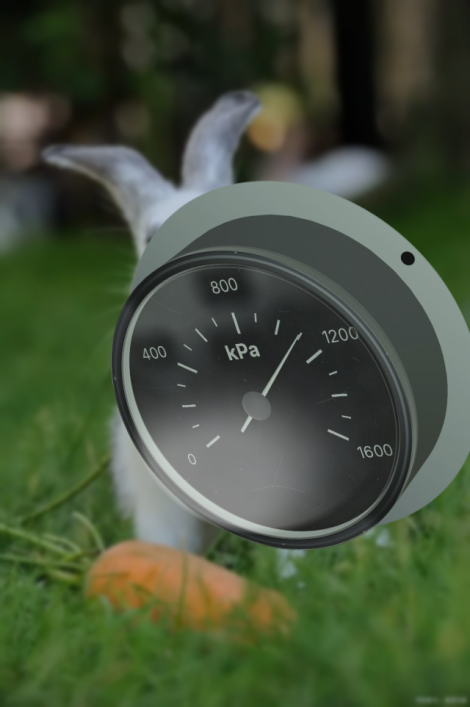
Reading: 1100 kPa
